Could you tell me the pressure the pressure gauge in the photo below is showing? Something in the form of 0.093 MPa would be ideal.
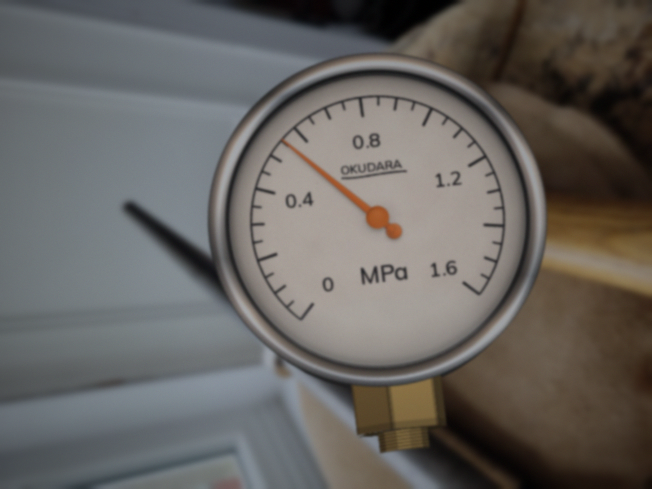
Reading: 0.55 MPa
